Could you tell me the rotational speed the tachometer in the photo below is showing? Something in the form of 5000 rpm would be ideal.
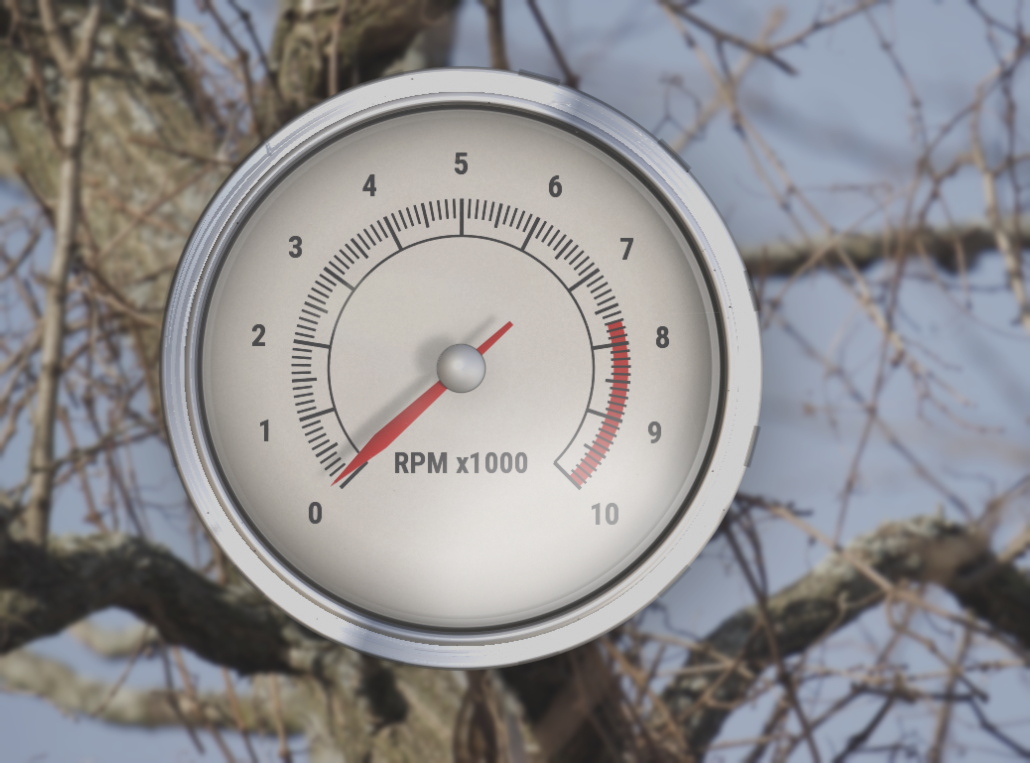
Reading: 100 rpm
